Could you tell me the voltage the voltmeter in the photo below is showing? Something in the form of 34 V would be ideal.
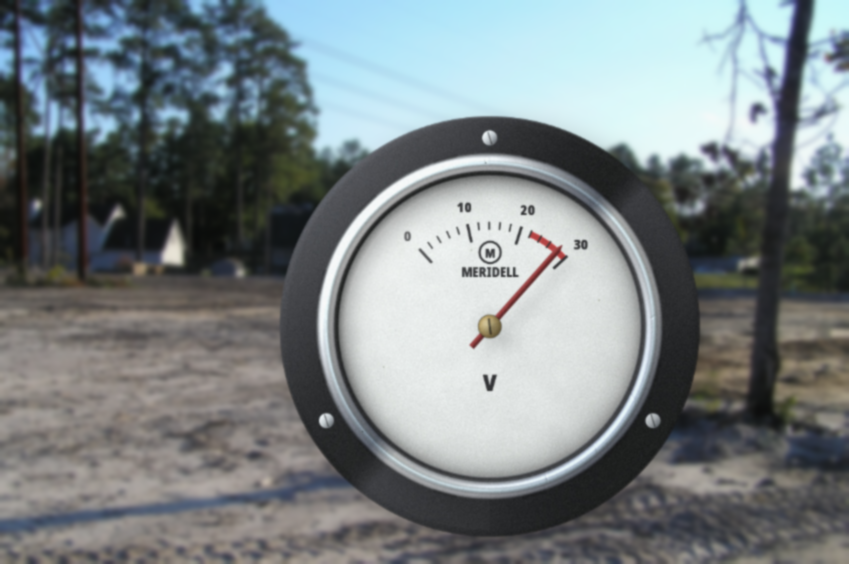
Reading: 28 V
